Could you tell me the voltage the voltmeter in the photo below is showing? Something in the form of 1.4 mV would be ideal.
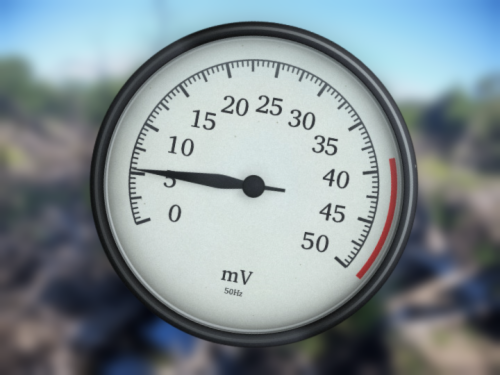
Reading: 5.5 mV
